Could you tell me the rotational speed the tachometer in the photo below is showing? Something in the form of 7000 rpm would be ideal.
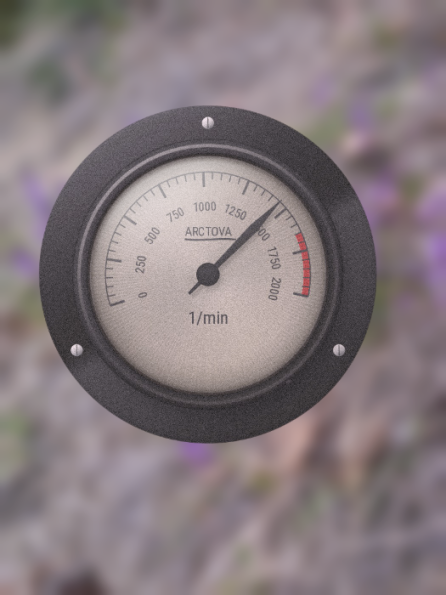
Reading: 1450 rpm
